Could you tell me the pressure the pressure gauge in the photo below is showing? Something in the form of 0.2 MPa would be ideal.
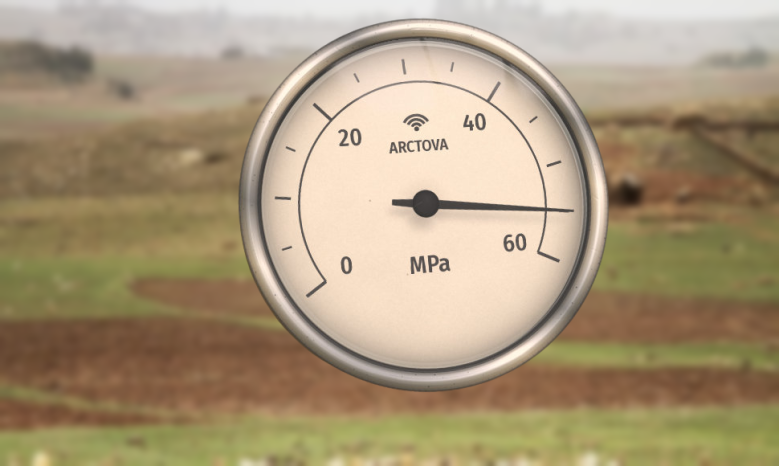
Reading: 55 MPa
